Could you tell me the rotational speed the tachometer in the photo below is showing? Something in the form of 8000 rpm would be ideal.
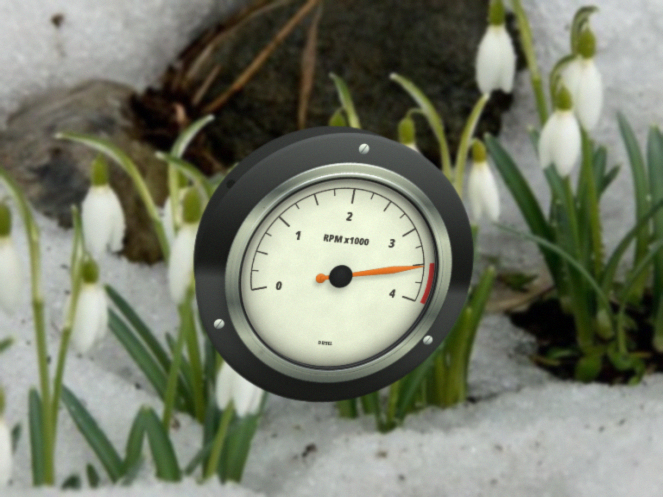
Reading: 3500 rpm
